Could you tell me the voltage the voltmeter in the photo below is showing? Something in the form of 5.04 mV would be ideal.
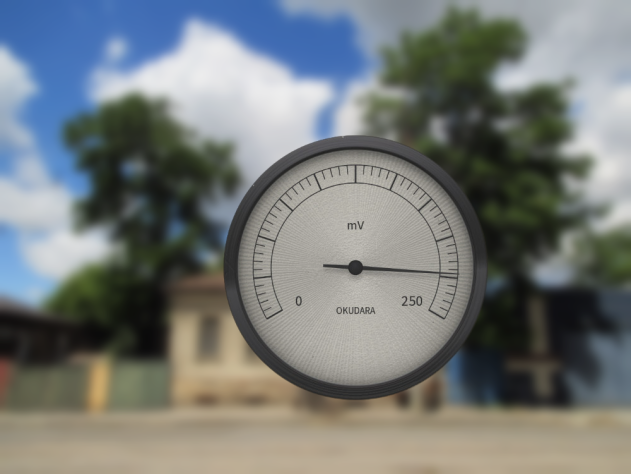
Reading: 222.5 mV
